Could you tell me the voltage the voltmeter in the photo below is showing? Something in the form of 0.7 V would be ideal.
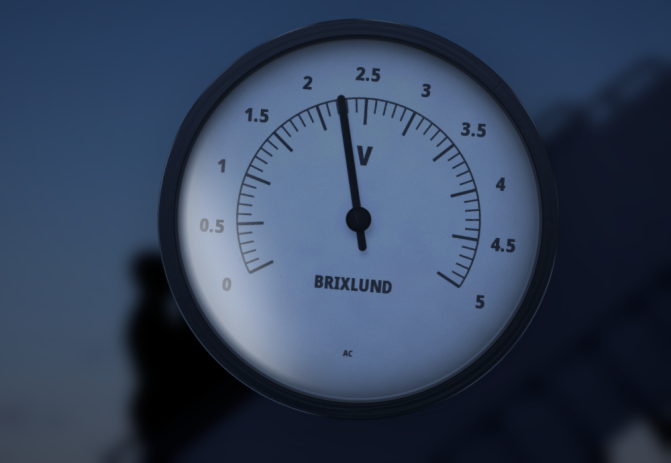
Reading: 2.25 V
